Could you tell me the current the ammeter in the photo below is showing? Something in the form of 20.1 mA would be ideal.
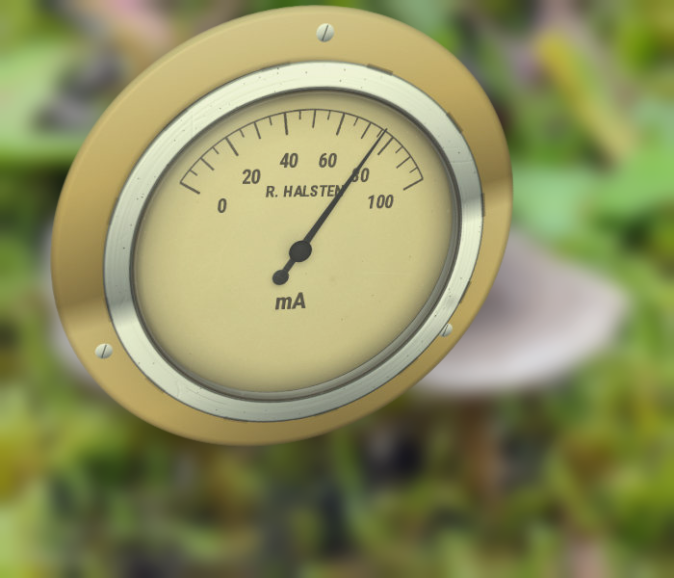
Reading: 75 mA
